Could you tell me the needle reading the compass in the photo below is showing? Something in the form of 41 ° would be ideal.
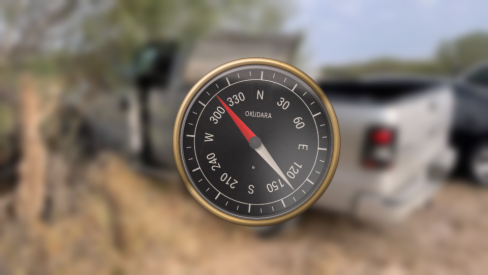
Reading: 315 °
